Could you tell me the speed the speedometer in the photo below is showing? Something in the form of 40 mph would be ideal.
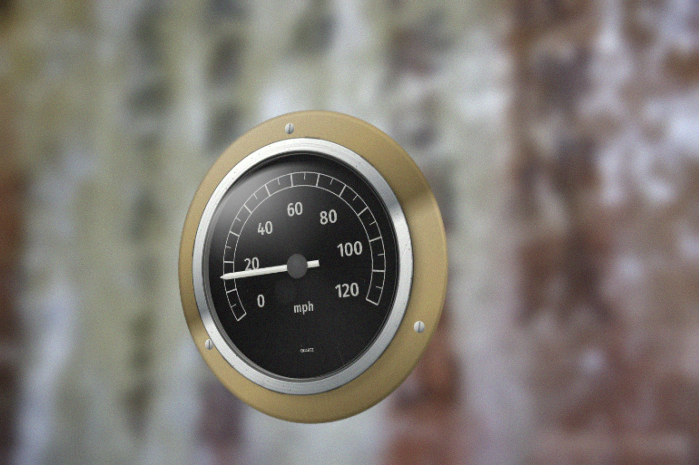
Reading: 15 mph
